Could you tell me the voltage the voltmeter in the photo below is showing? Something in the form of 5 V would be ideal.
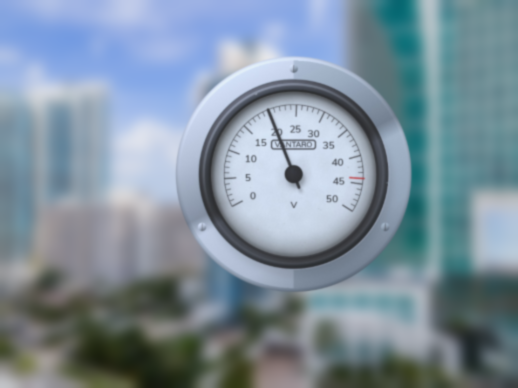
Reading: 20 V
